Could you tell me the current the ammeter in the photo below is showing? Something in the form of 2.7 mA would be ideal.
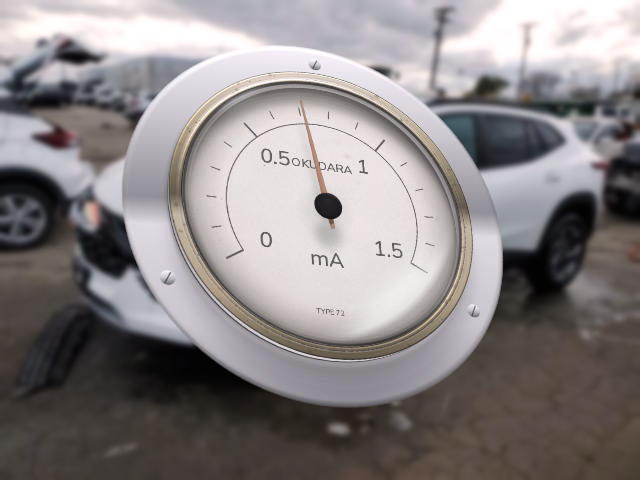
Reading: 0.7 mA
